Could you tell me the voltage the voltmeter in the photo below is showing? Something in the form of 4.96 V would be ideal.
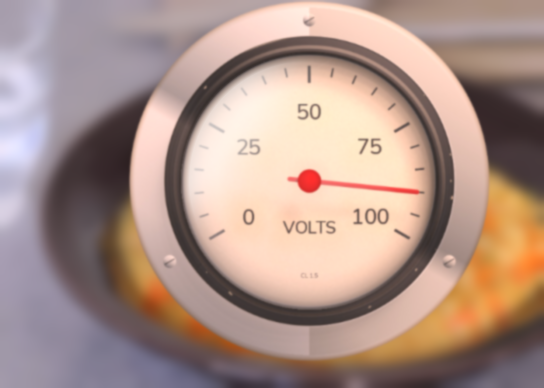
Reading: 90 V
